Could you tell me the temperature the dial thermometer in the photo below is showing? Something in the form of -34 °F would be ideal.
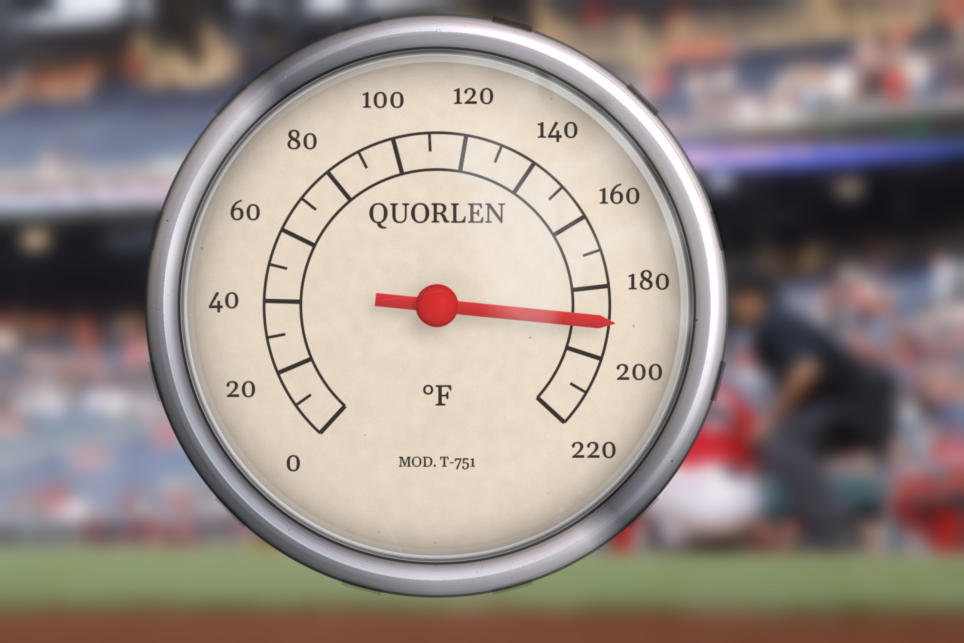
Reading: 190 °F
